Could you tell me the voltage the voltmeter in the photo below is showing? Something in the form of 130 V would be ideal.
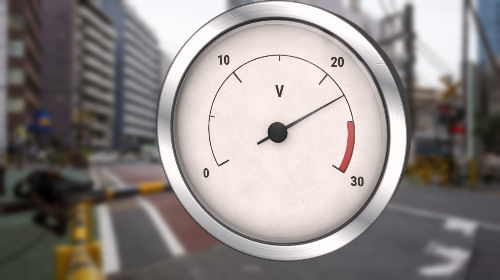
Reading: 22.5 V
